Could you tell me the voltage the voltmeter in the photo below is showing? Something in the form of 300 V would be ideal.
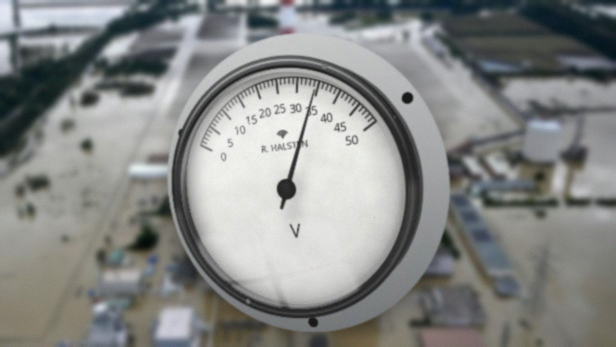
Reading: 35 V
